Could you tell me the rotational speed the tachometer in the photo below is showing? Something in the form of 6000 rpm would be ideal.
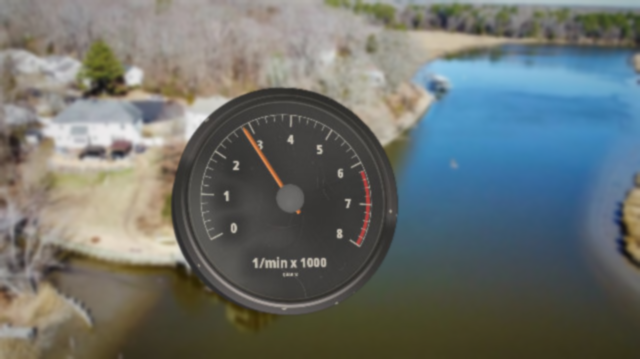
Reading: 2800 rpm
